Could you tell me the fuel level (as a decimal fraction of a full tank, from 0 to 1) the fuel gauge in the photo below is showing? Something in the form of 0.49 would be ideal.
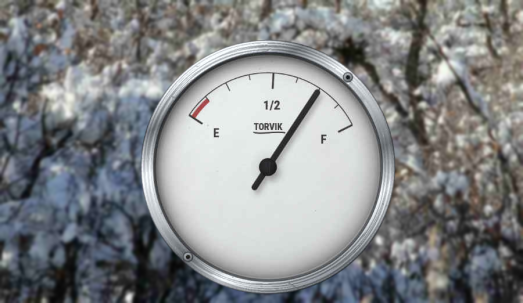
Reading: 0.75
